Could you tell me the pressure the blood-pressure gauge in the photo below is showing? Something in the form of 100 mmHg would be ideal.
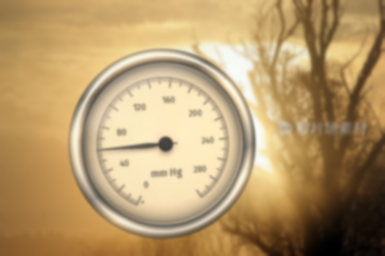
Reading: 60 mmHg
